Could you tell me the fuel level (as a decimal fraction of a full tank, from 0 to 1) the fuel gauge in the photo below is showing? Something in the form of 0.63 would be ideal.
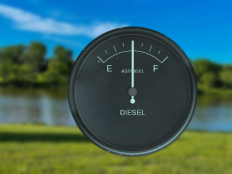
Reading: 0.5
